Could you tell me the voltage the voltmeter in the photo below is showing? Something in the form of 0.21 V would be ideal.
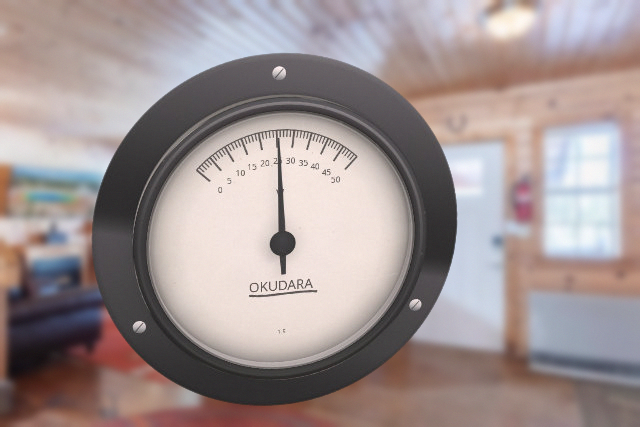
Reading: 25 V
